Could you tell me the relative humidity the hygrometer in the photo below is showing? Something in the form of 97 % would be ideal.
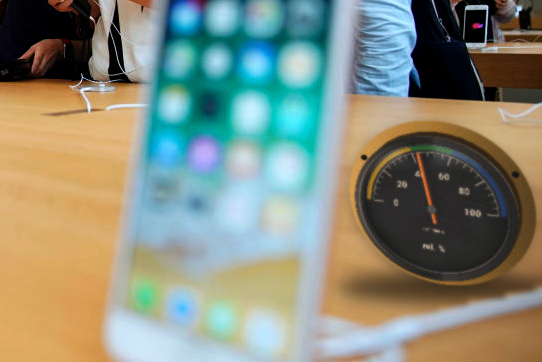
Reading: 44 %
